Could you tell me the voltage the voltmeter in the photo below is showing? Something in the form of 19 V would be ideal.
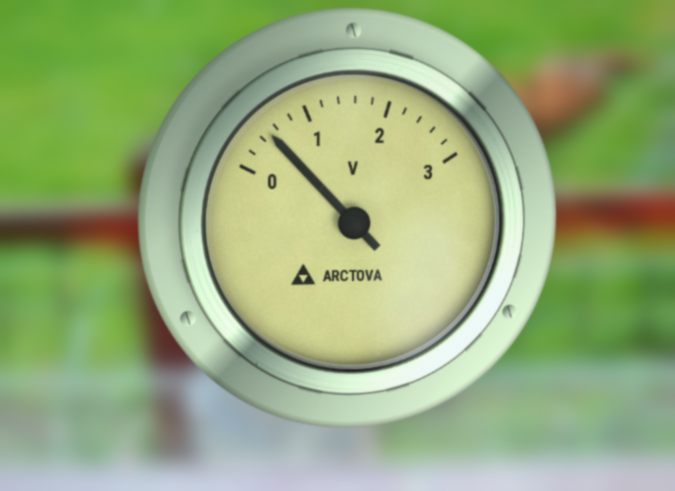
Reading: 0.5 V
